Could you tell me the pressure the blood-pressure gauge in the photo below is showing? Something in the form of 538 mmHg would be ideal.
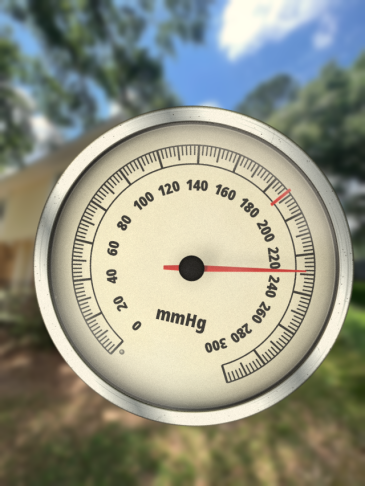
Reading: 228 mmHg
